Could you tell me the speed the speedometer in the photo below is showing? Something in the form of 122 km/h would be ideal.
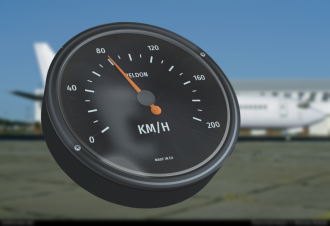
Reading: 80 km/h
